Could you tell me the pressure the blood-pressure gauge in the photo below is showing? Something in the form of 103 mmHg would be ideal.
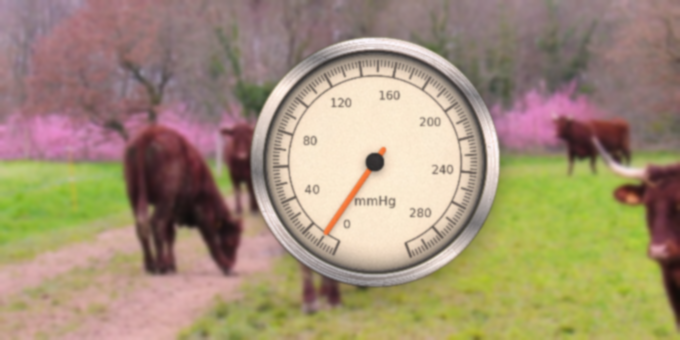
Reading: 10 mmHg
